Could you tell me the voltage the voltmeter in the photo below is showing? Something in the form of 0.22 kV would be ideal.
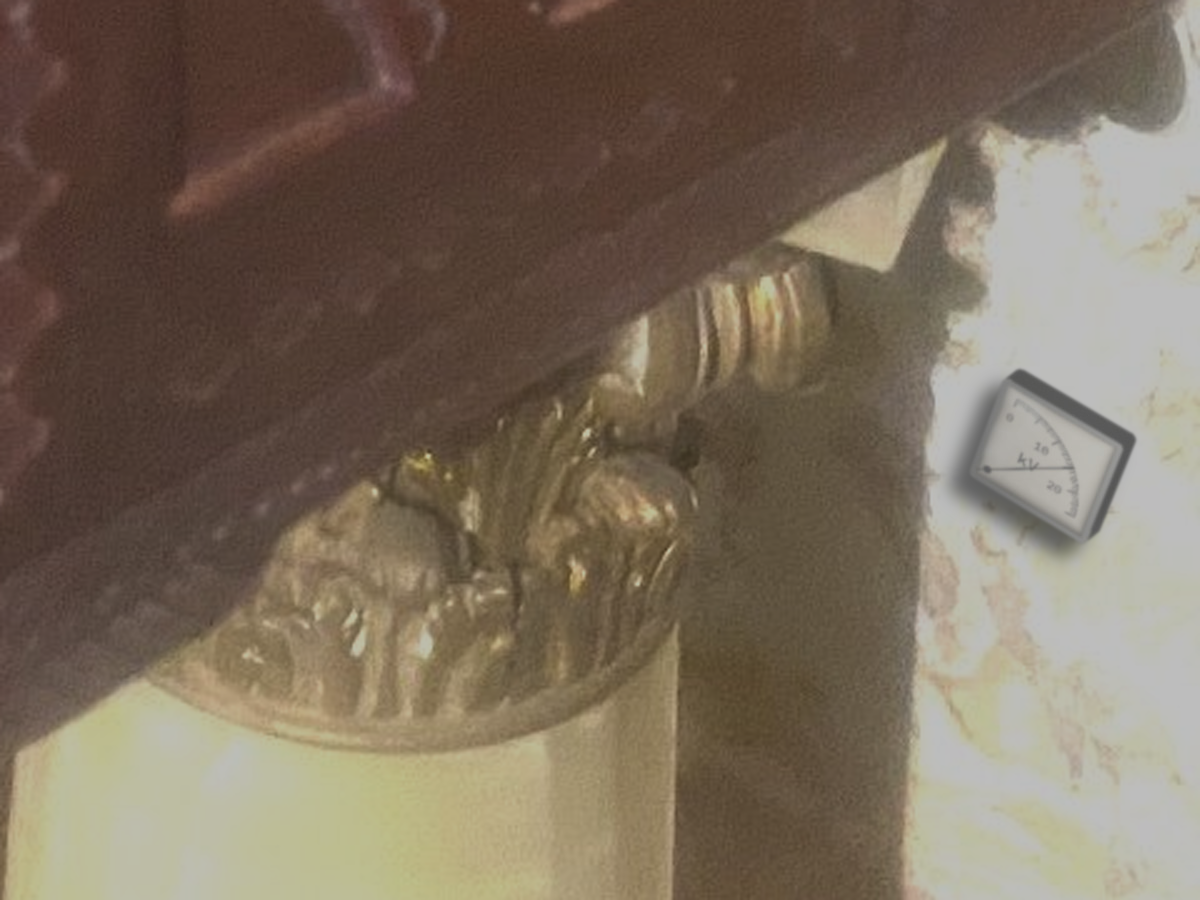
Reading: 15 kV
